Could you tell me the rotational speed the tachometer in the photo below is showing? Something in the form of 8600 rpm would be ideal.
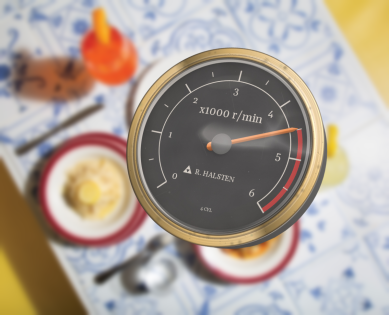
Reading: 4500 rpm
